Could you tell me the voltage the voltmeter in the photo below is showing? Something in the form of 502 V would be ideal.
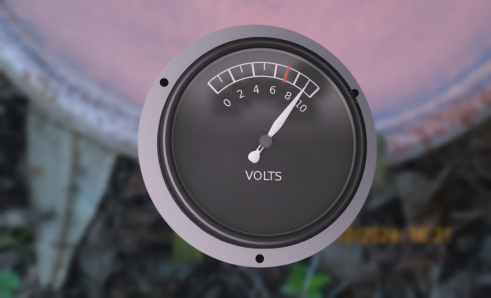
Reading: 9 V
